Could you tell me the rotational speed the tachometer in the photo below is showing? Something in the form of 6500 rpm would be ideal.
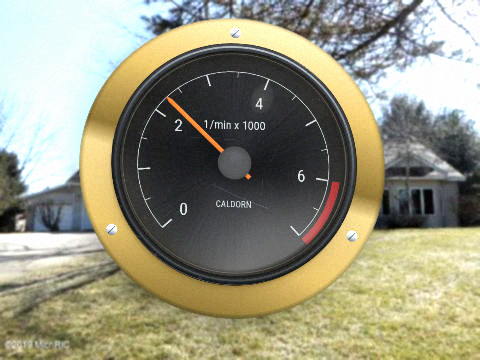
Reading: 2250 rpm
